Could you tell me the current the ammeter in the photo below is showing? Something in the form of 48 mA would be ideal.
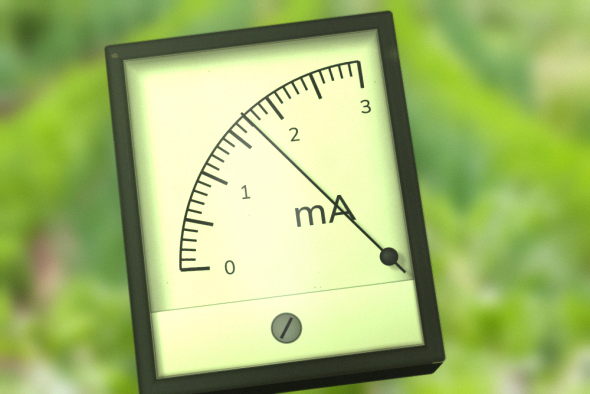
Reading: 1.7 mA
